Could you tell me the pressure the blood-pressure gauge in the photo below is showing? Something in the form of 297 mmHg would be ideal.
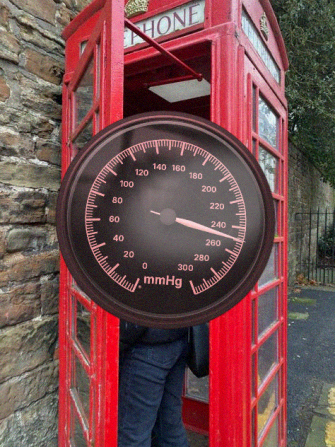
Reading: 250 mmHg
